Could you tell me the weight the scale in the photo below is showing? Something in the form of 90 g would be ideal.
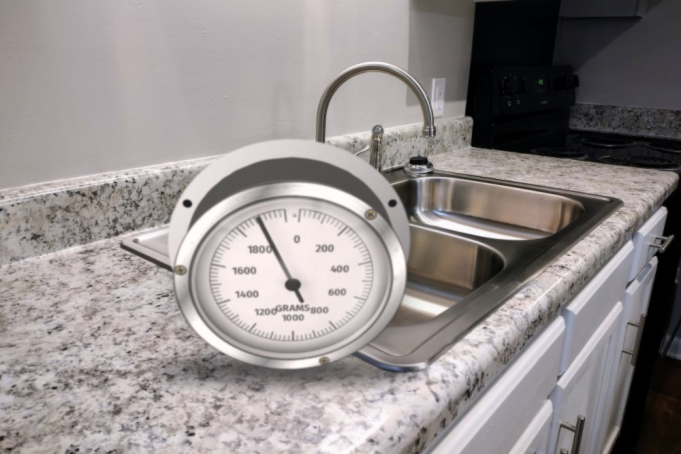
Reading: 1900 g
